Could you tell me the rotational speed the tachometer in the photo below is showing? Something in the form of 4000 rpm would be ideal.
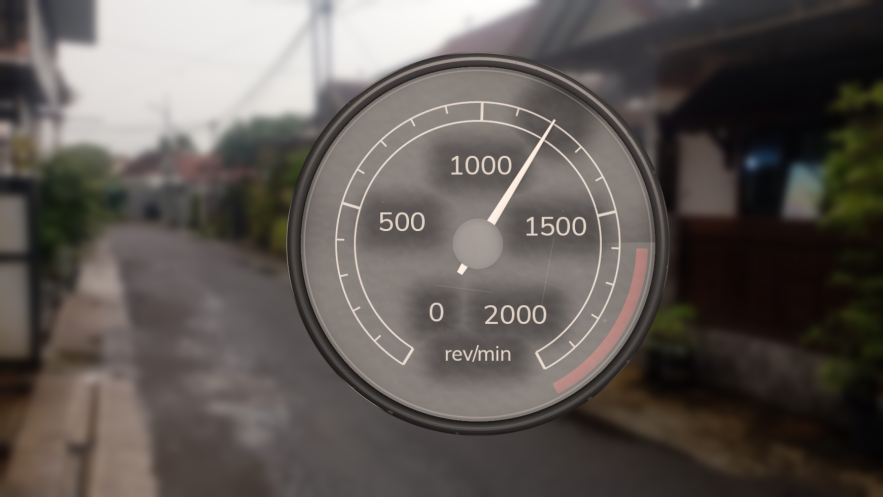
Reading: 1200 rpm
